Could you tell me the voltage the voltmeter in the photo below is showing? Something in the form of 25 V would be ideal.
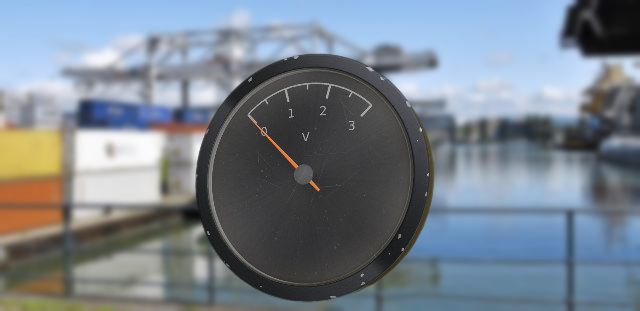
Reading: 0 V
